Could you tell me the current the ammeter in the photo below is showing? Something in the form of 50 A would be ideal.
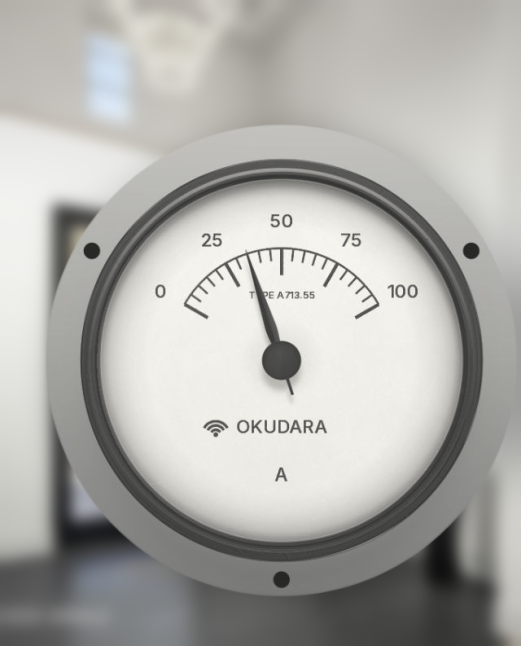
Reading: 35 A
